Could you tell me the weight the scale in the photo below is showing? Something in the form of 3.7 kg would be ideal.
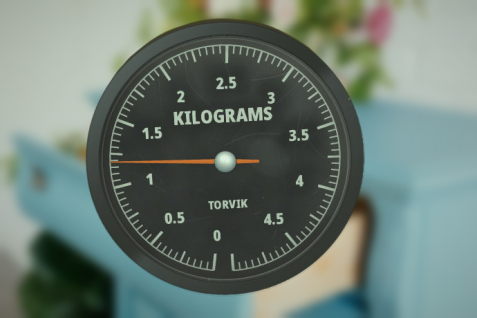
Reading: 1.2 kg
